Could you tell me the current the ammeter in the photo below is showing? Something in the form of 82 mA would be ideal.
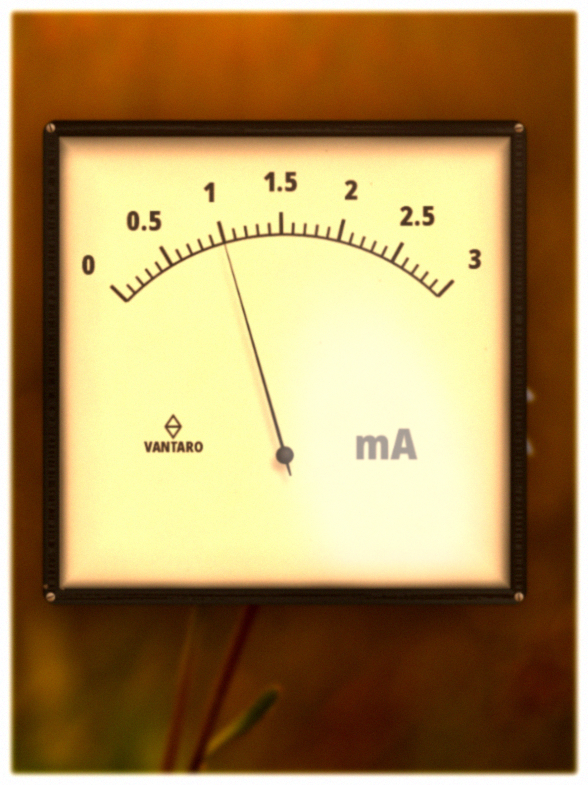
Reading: 1 mA
